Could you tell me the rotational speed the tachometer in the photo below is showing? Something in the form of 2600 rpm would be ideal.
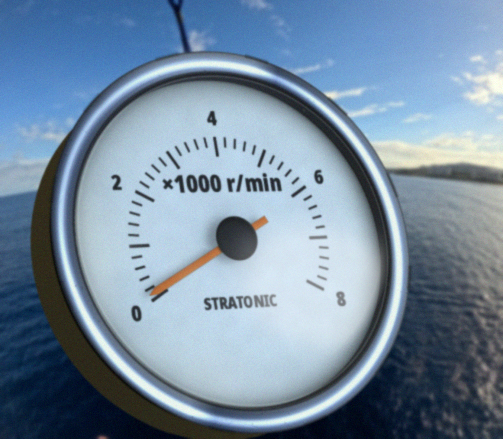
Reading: 100 rpm
